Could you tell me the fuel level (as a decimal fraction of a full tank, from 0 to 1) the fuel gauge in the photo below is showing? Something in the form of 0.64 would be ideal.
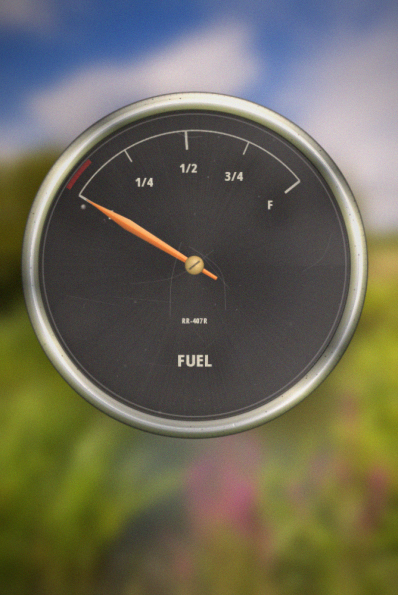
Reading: 0
